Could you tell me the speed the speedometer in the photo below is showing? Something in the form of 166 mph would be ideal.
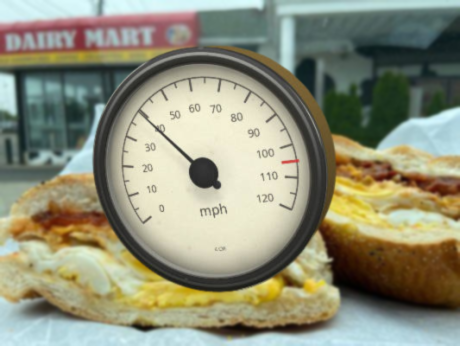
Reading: 40 mph
